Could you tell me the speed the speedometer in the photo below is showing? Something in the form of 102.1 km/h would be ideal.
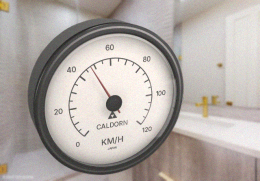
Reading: 47.5 km/h
